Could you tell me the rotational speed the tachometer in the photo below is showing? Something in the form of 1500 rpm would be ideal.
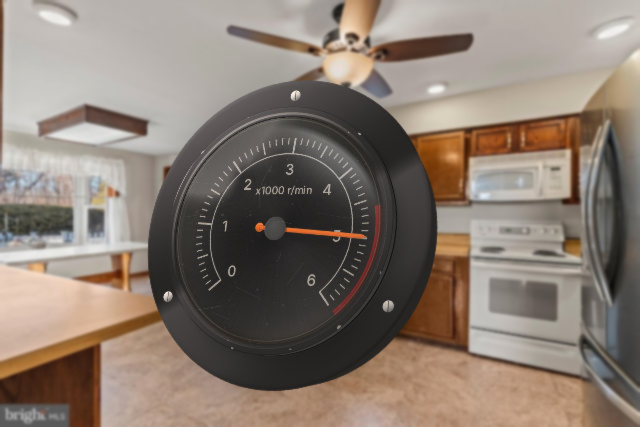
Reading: 5000 rpm
